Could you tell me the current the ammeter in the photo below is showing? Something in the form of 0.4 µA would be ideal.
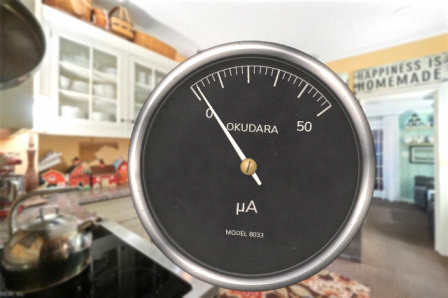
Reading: 2 µA
